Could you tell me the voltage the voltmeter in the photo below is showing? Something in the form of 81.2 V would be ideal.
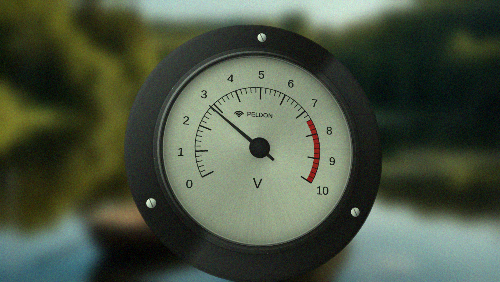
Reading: 2.8 V
